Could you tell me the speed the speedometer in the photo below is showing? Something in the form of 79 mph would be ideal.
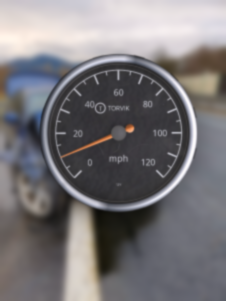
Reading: 10 mph
